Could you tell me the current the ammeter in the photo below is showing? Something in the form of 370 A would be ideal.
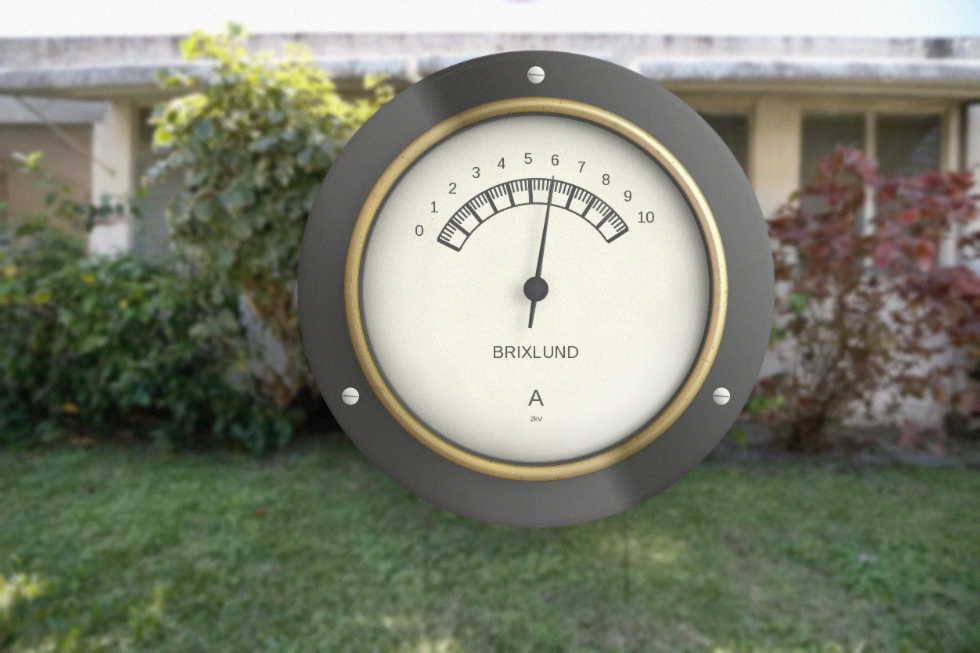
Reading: 6 A
